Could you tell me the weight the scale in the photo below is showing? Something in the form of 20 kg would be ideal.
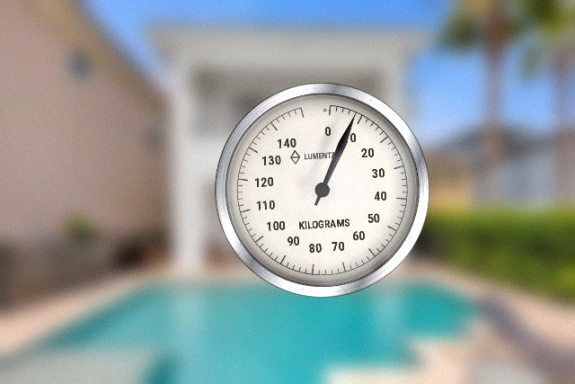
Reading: 8 kg
